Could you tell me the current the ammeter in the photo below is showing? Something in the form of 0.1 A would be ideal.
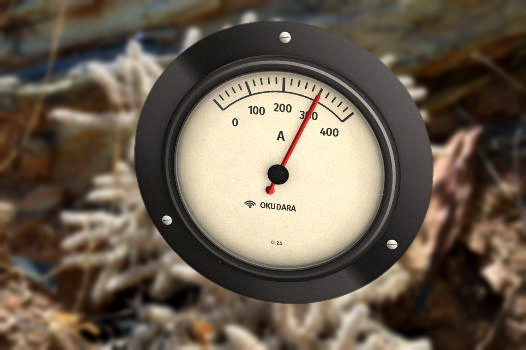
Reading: 300 A
